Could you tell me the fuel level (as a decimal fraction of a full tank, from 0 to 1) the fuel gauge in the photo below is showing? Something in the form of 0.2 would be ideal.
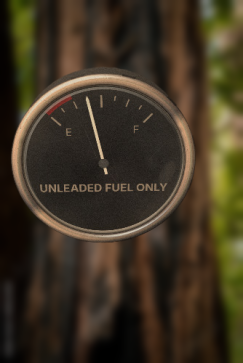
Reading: 0.375
